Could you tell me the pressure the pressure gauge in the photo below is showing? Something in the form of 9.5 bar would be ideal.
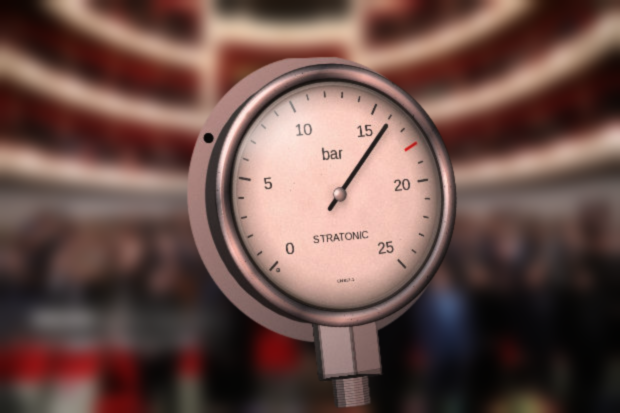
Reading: 16 bar
